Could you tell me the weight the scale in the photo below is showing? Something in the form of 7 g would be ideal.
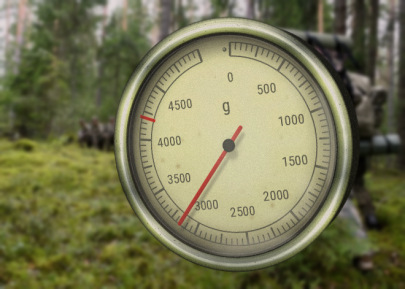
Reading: 3150 g
